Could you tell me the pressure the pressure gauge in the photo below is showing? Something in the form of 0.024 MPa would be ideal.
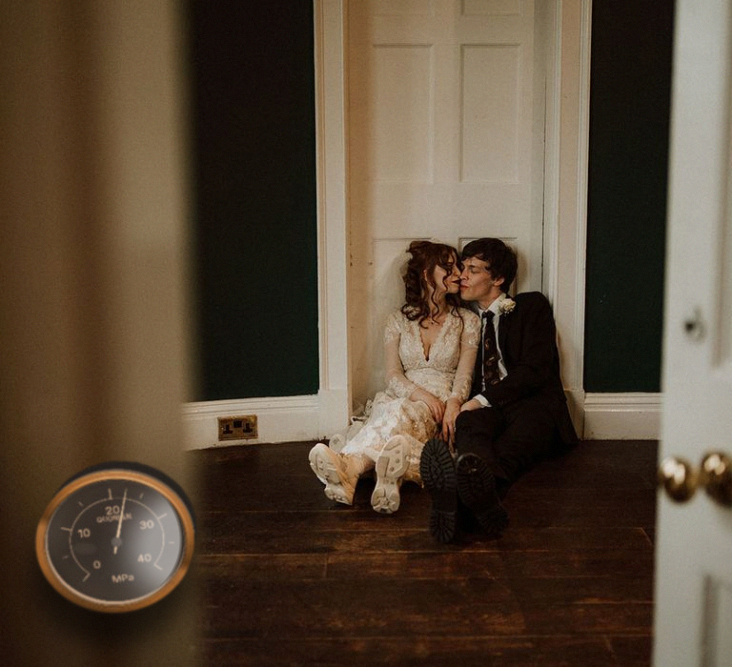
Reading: 22.5 MPa
